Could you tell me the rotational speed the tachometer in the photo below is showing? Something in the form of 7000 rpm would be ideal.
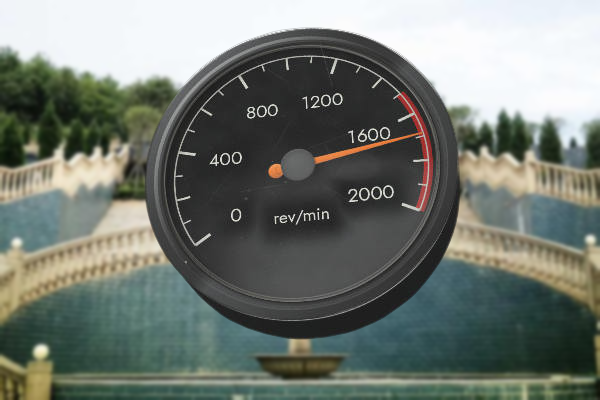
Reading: 1700 rpm
